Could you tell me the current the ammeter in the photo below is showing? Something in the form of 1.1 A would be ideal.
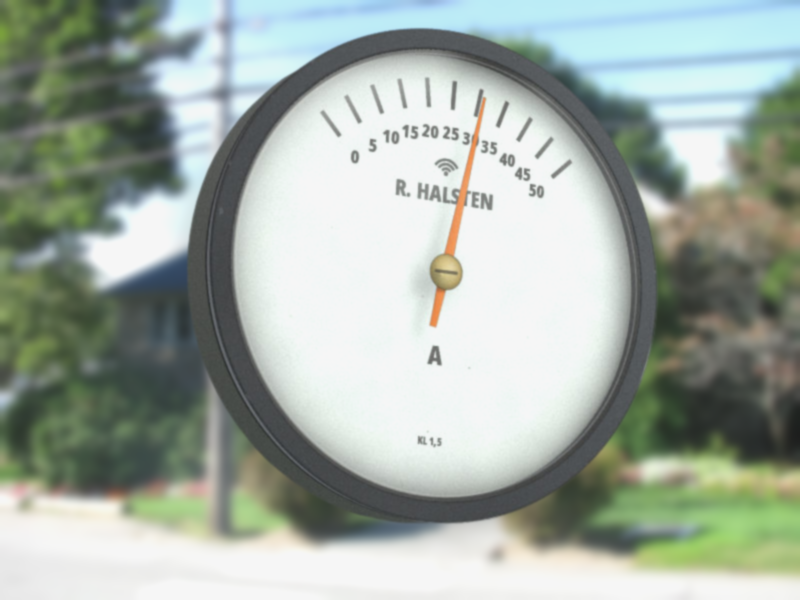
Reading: 30 A
